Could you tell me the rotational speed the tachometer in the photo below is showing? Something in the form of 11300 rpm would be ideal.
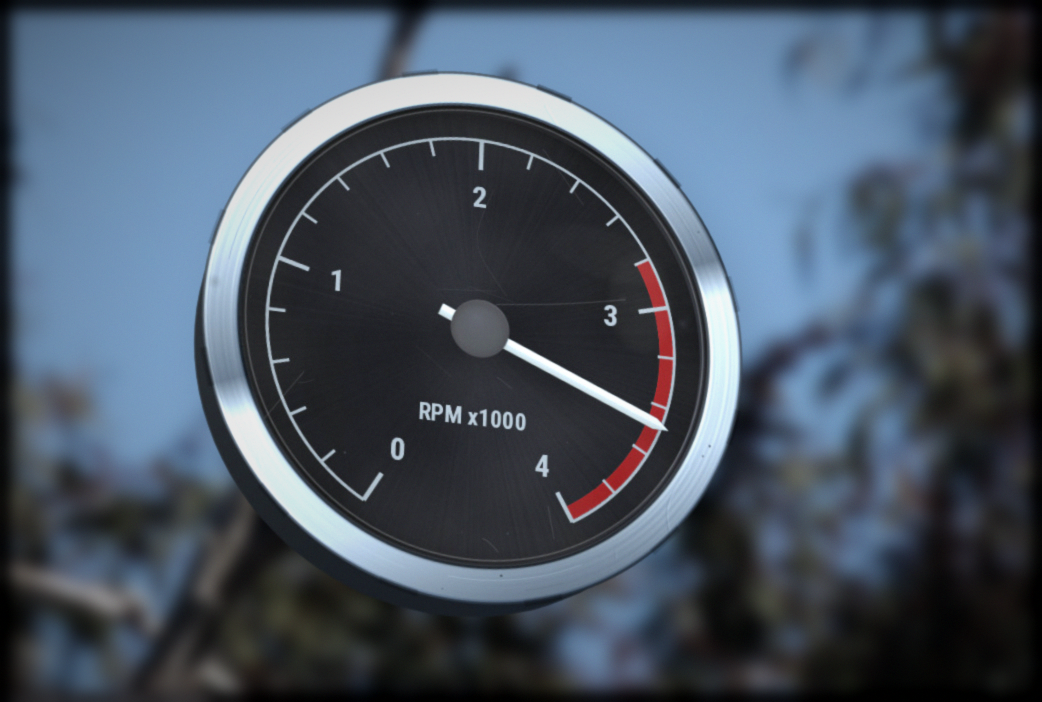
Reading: 3500 rpm
